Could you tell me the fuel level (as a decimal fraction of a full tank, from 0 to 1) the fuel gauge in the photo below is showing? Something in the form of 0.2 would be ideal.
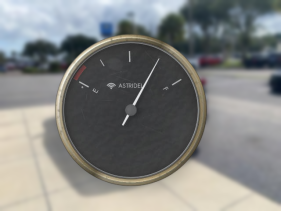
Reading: 0.75
